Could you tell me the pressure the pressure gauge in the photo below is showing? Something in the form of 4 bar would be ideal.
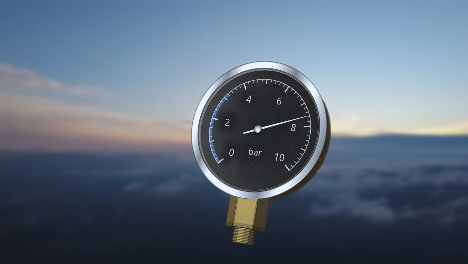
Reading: 7.6 bar
